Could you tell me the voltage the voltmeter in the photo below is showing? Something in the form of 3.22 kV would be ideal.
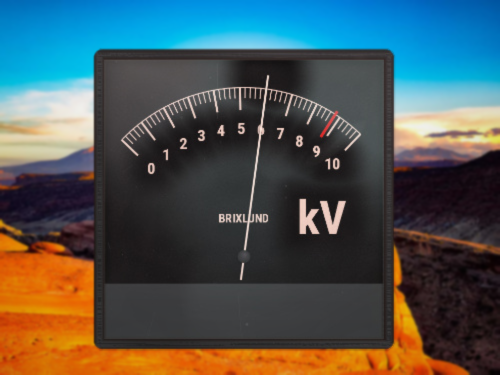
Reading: 6 kV
